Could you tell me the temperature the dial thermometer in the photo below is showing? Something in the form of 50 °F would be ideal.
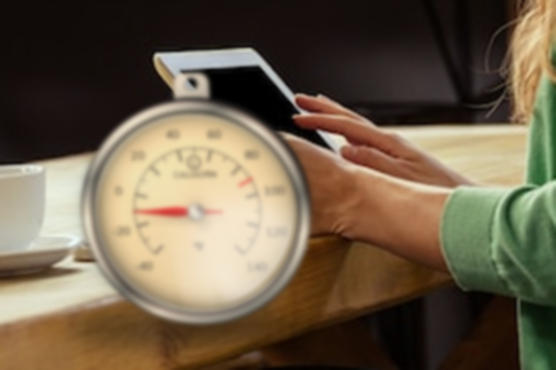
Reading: -10 °F
